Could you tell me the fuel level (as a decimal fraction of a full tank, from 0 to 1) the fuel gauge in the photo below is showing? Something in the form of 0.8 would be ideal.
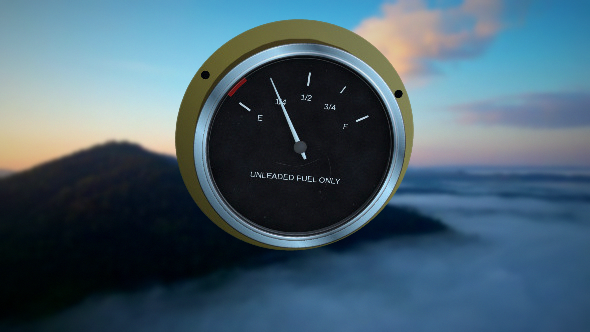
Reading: 0.25
